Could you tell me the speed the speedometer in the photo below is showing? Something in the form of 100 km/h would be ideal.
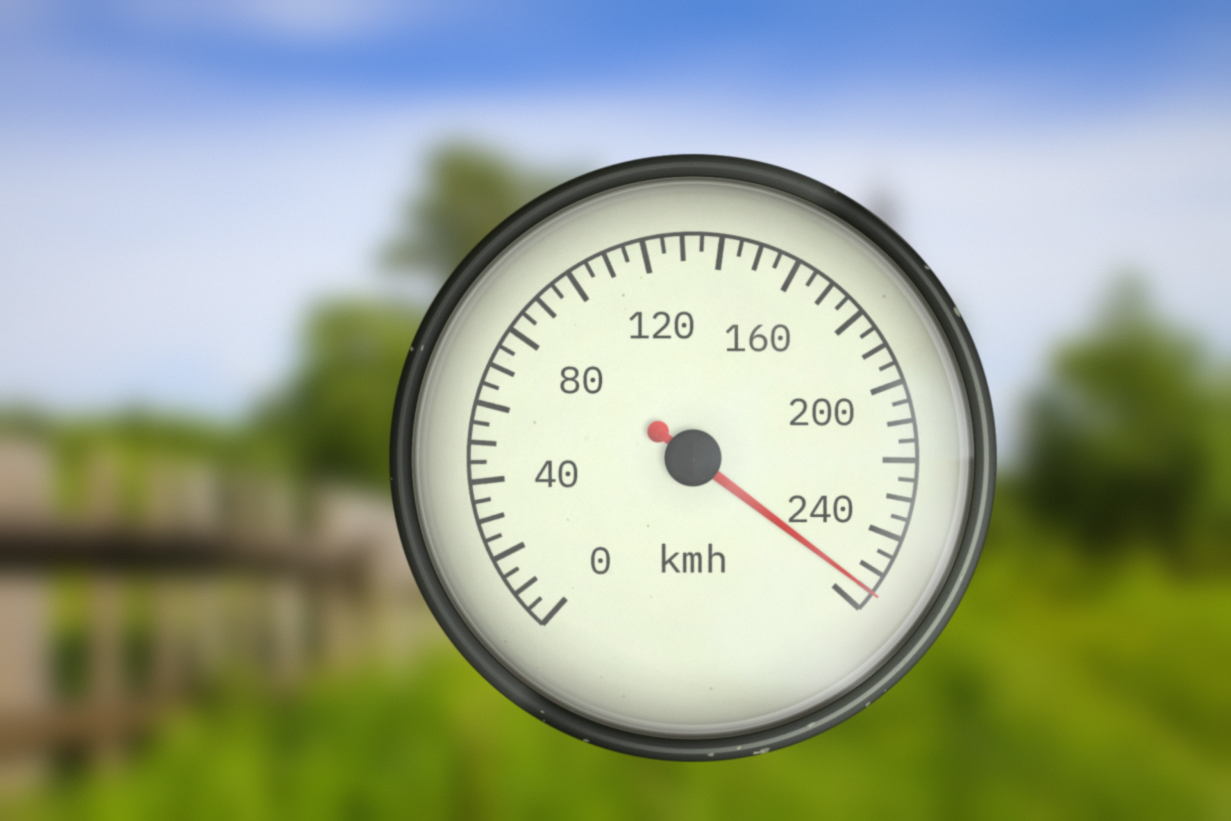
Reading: 255 km/h
